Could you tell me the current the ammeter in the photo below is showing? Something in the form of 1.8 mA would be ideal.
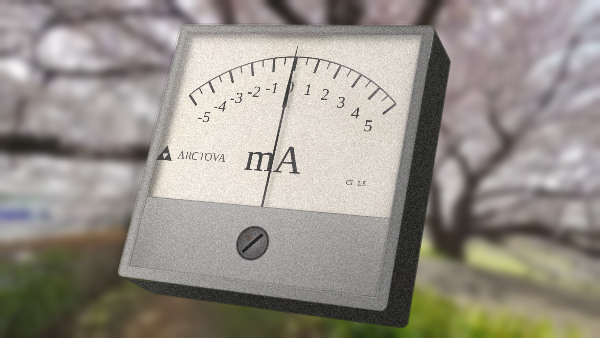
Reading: 0 mA
